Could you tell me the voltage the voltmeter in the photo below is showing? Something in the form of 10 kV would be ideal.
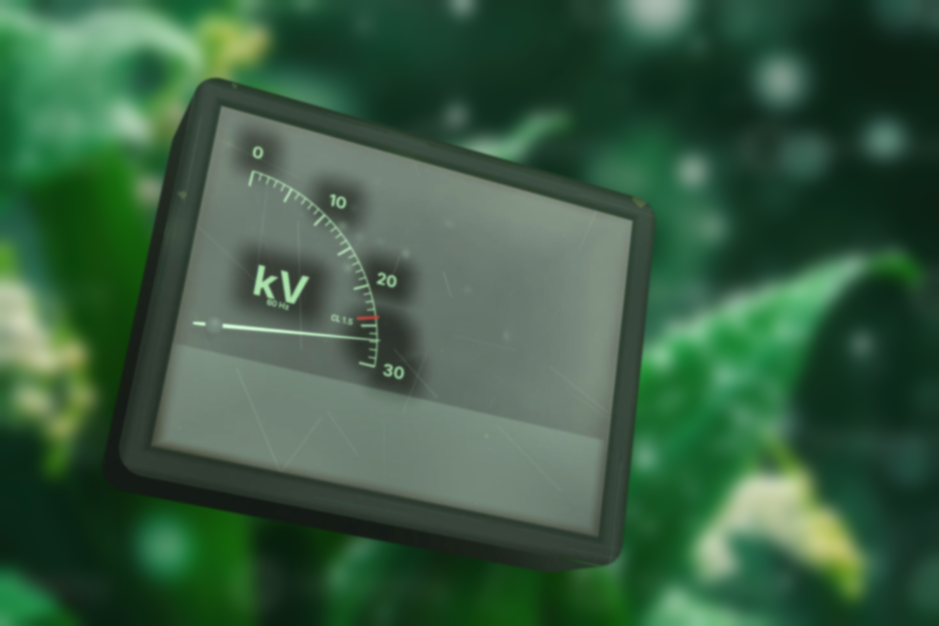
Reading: 27 kV
